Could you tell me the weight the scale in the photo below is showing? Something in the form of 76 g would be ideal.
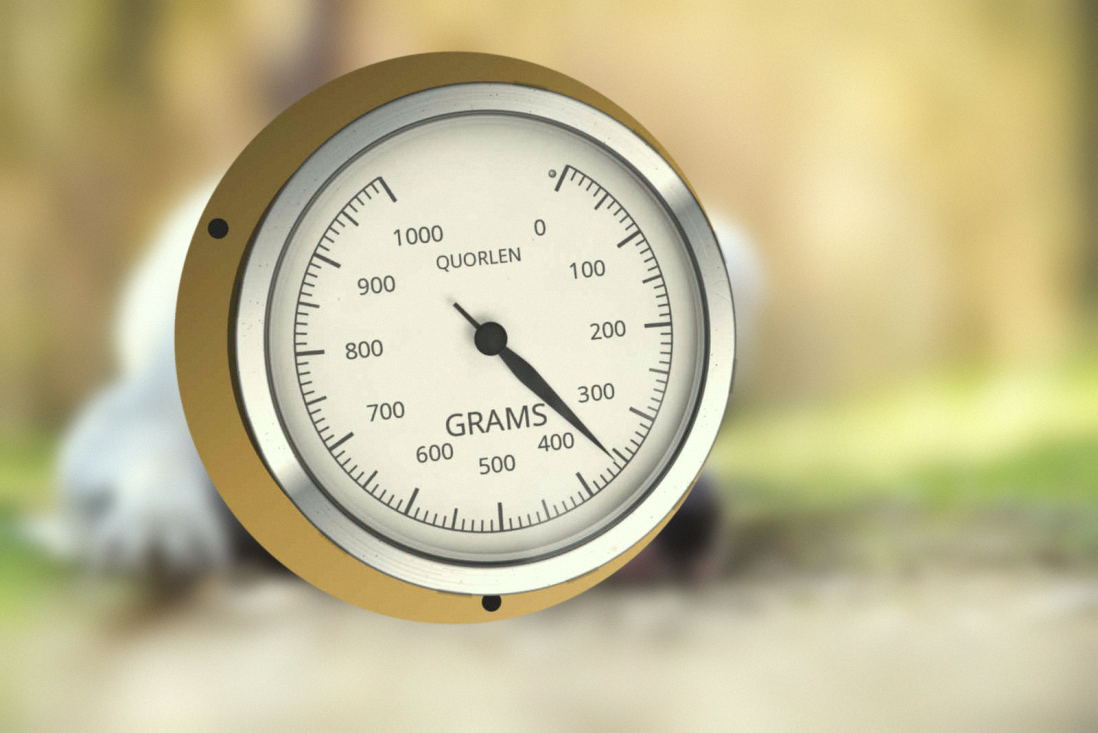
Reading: 360 g
